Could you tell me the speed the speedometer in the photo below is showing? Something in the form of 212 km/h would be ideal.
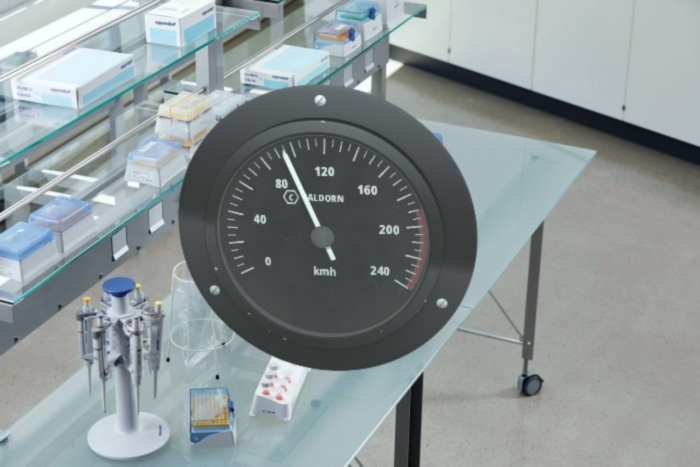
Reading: 95 km/h
